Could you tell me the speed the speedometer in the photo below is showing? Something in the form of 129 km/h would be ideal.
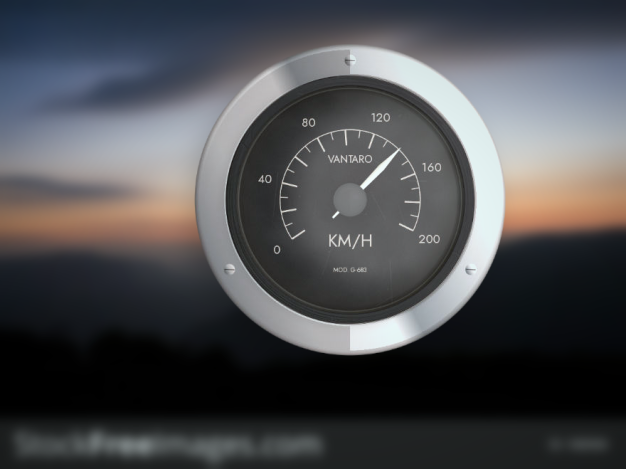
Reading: 140 km/h
